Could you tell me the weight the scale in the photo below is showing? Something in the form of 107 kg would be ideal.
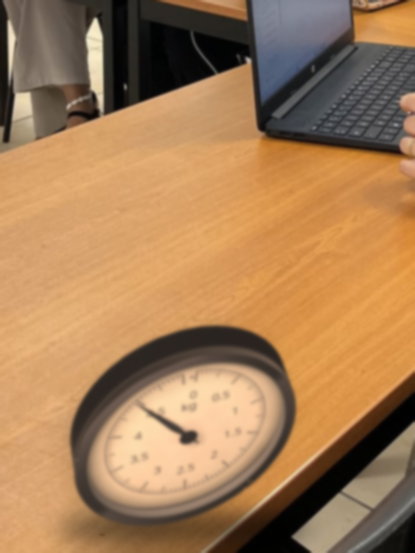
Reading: 4.5 kg
